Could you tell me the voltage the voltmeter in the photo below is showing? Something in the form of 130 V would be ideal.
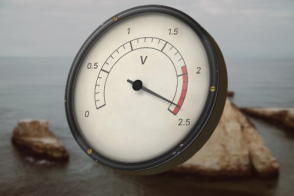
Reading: 2.4 V
